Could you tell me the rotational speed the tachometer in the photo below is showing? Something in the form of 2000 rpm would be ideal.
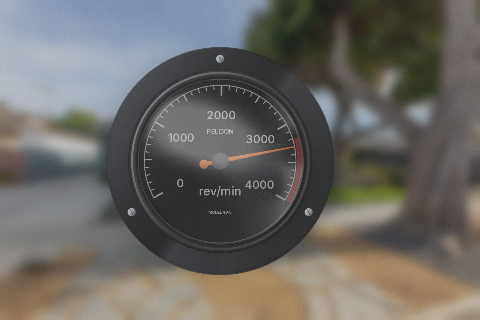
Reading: 3300 rpm
